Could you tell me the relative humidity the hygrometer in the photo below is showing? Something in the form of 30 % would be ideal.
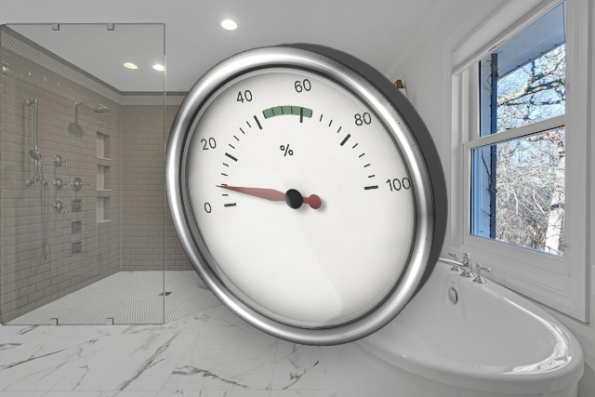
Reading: 8 %
